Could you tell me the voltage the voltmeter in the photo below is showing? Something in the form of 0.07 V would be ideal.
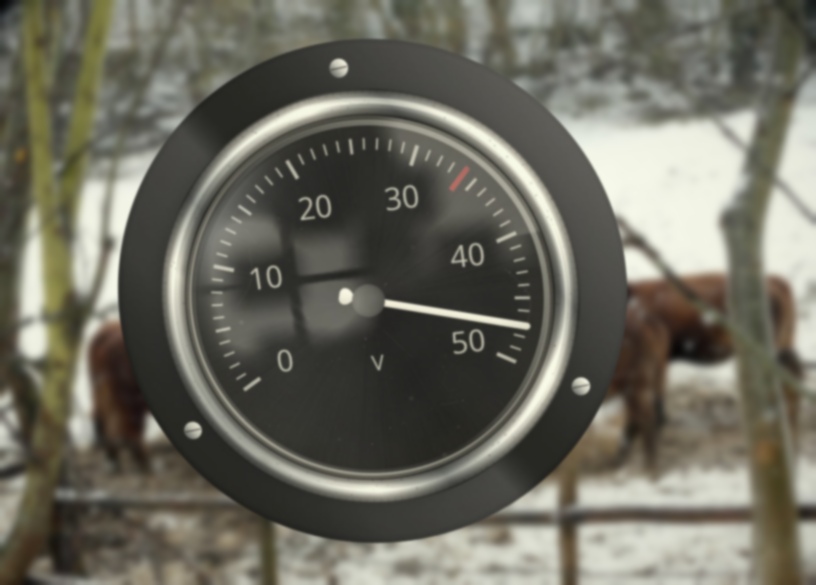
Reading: 47 V
